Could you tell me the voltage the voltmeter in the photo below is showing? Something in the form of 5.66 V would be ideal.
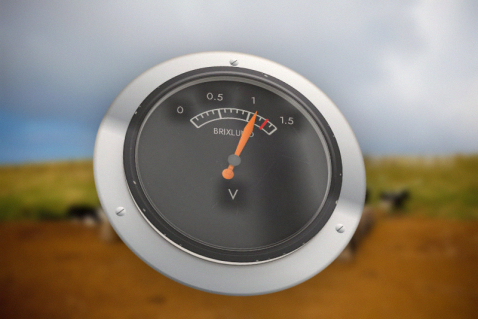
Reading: 1.1 V
